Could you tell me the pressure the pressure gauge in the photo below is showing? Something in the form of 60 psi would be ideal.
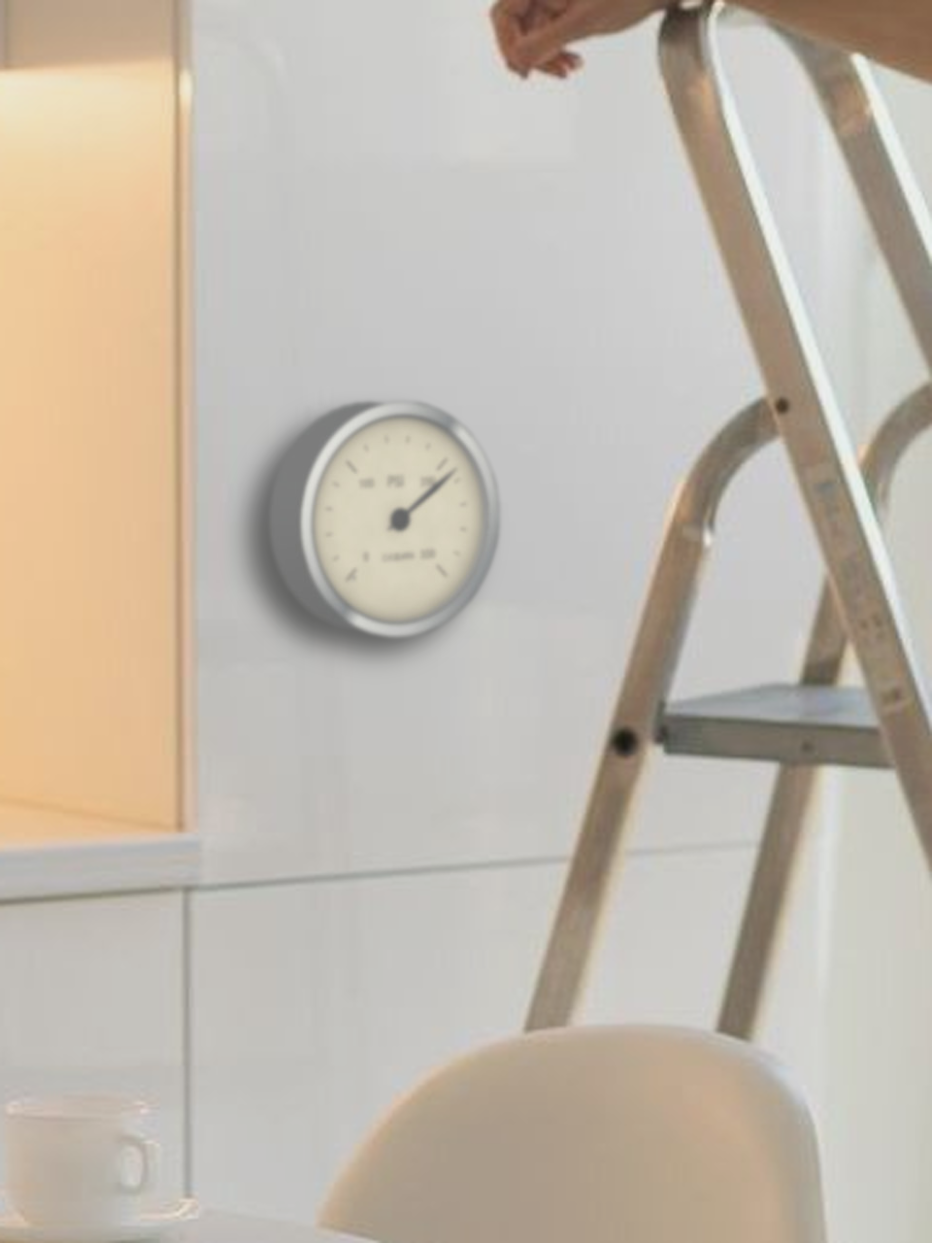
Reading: 210 psi
